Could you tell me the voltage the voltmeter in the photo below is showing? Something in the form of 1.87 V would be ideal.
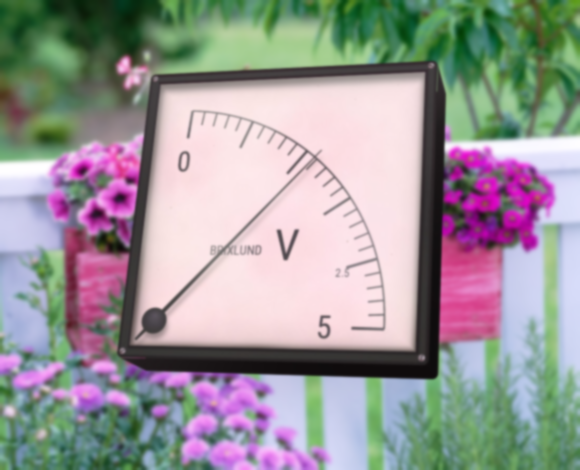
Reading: 2.2 V
